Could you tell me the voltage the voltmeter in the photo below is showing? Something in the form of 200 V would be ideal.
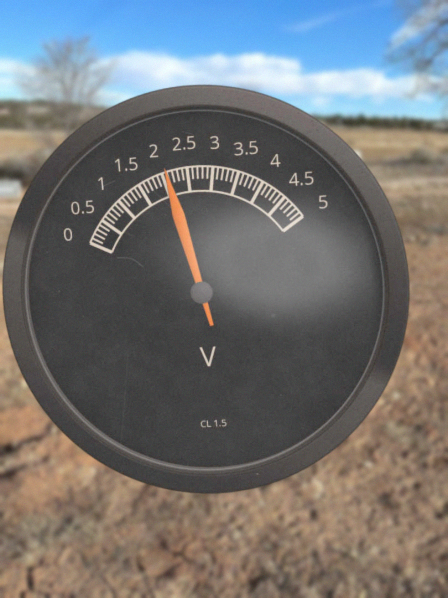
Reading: 2.1 V
